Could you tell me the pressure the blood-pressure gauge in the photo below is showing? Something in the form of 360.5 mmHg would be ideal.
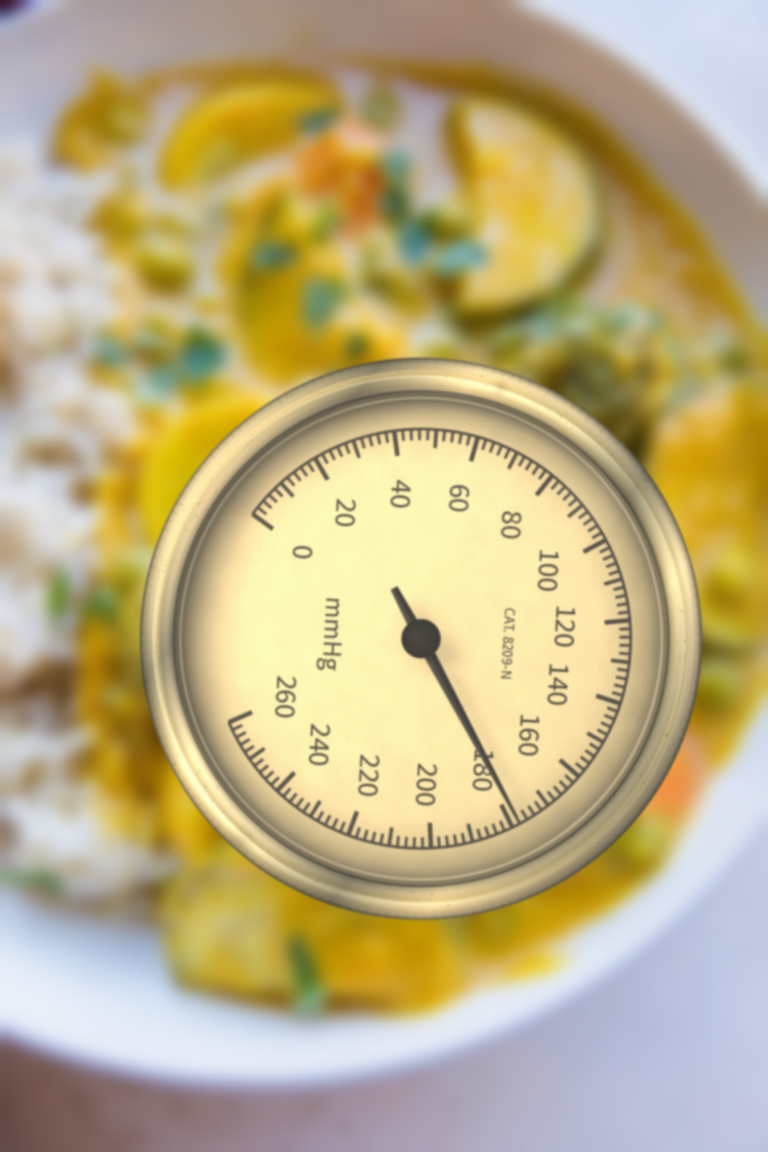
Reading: 178 mmHg
